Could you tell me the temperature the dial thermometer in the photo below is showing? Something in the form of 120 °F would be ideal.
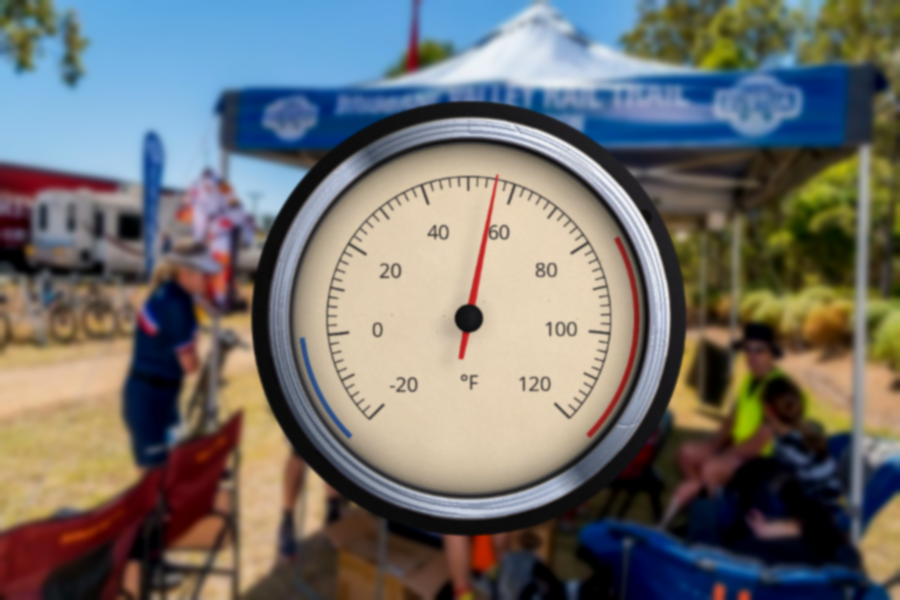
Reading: 56 °F
